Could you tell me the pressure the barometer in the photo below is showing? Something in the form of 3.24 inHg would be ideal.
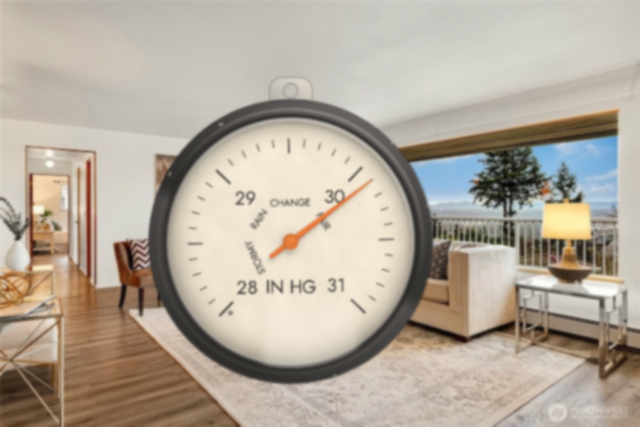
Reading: 30.1 inHg
